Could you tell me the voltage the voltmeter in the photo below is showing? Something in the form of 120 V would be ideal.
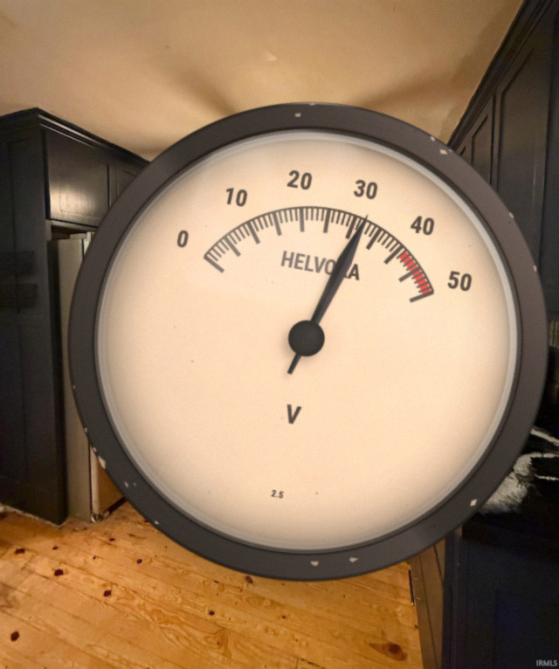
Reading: 32 V
